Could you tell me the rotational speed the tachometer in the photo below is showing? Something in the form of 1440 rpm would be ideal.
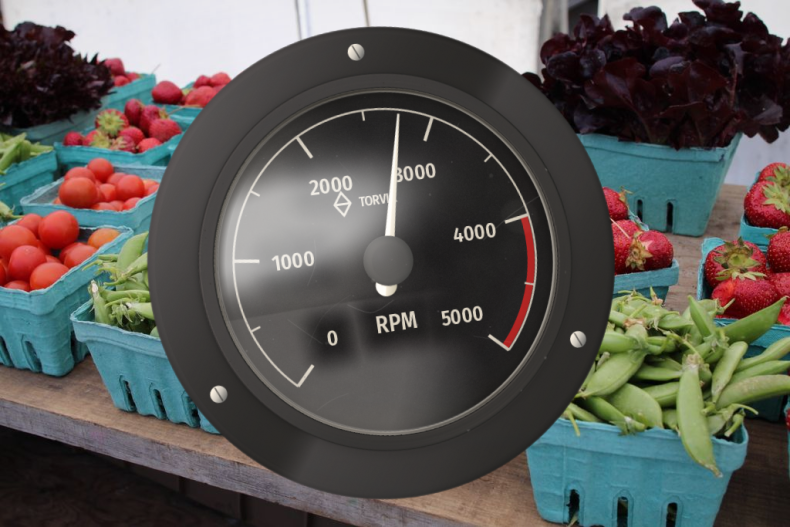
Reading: 2750 rpm
